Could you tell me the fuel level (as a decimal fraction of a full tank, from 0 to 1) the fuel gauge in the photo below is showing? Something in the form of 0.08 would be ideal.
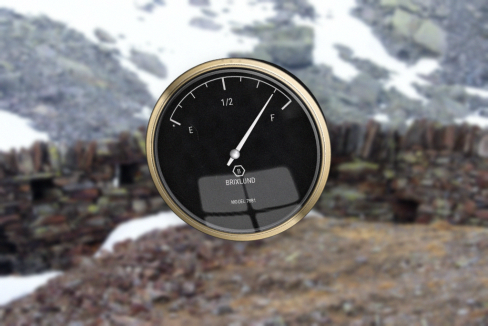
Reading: 0.875
